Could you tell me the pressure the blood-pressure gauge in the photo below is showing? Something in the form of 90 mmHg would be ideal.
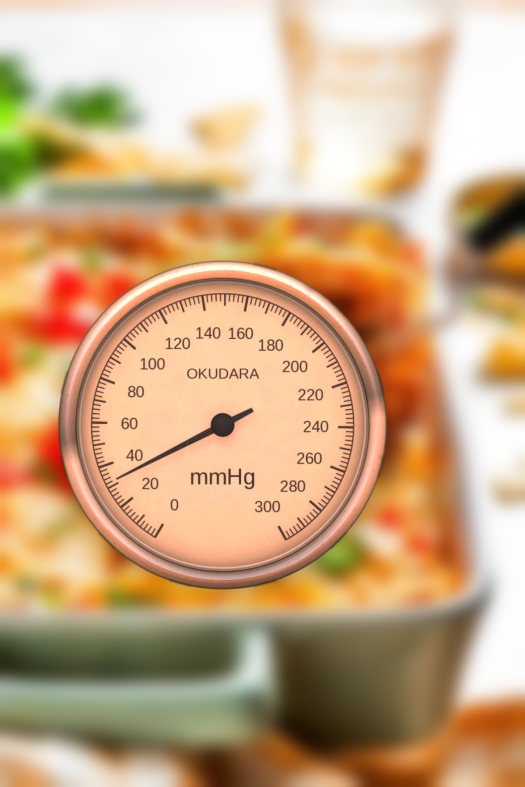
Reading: 32 mmHg
